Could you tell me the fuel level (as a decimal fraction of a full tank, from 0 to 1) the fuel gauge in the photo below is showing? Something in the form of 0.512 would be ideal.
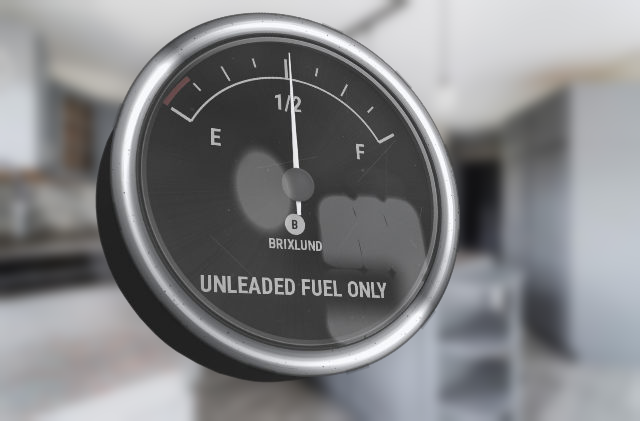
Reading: 0.5
